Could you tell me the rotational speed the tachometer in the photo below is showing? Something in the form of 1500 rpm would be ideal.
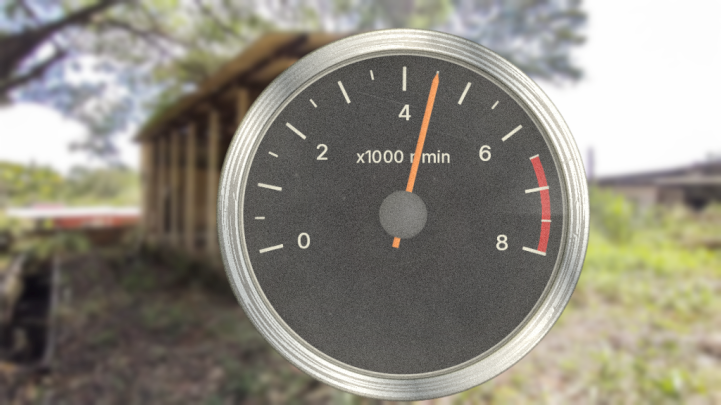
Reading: 4500 rpm
